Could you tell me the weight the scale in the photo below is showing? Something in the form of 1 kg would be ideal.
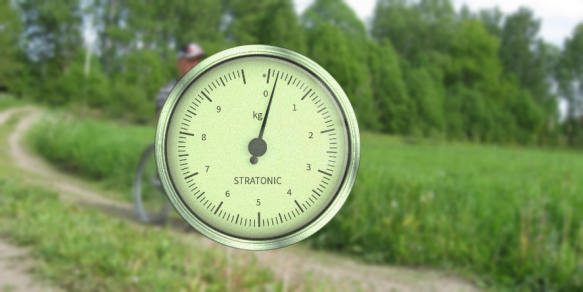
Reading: 0.2 kg
